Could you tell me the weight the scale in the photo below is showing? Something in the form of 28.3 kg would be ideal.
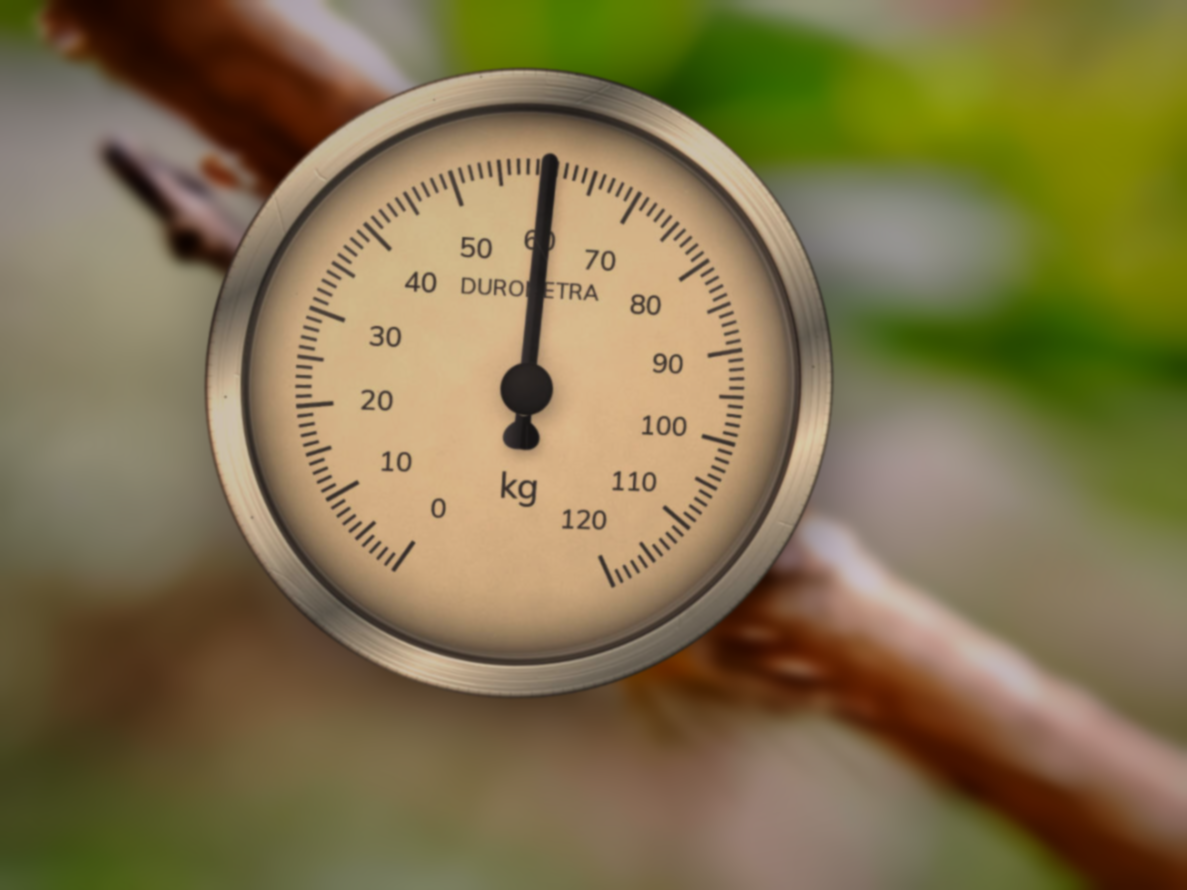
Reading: 60 kg
